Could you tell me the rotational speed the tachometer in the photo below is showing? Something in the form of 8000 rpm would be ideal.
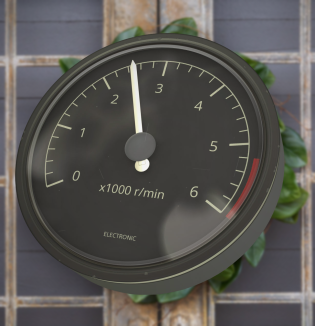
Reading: 2500 rpm
